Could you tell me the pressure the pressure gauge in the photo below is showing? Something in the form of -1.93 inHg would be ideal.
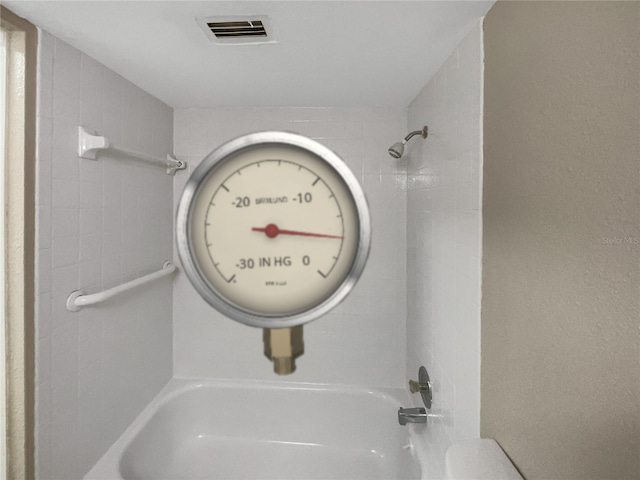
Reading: -4 inHg
